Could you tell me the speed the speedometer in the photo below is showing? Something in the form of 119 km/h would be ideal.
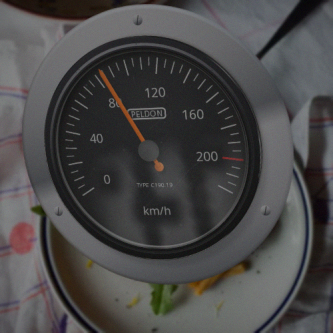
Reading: 85 km/h
